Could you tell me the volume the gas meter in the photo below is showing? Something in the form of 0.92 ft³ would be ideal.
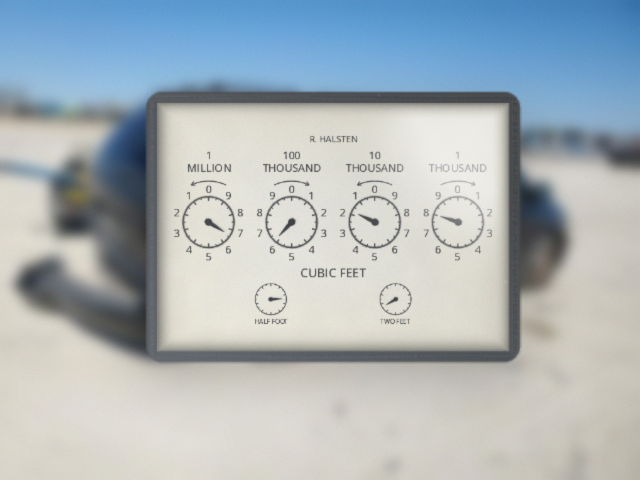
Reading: 661800 ft³
